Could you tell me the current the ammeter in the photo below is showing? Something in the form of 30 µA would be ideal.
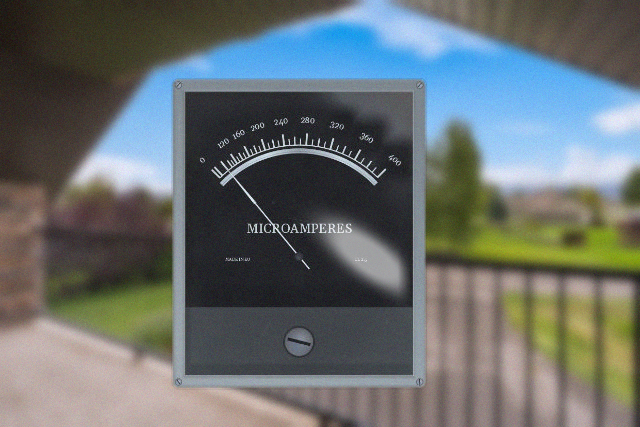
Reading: 80 µA
